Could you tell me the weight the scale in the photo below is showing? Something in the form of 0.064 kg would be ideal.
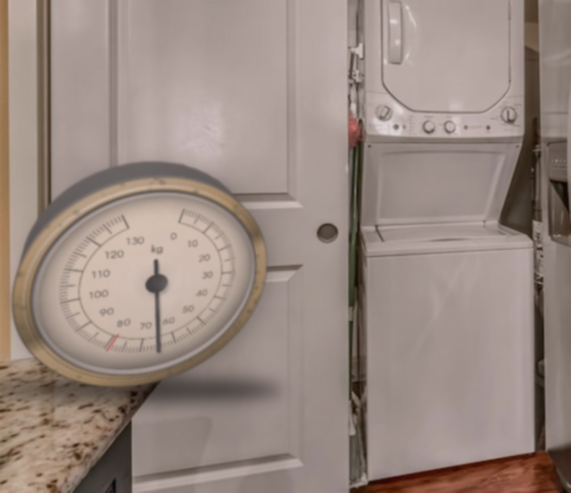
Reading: 65 kg
